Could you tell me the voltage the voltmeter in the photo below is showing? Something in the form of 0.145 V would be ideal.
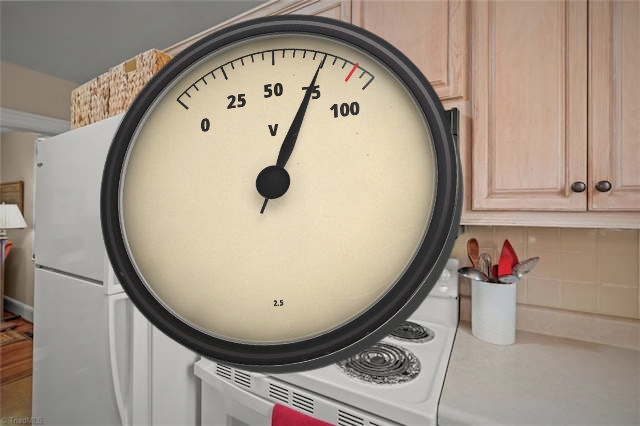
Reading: 75 V
